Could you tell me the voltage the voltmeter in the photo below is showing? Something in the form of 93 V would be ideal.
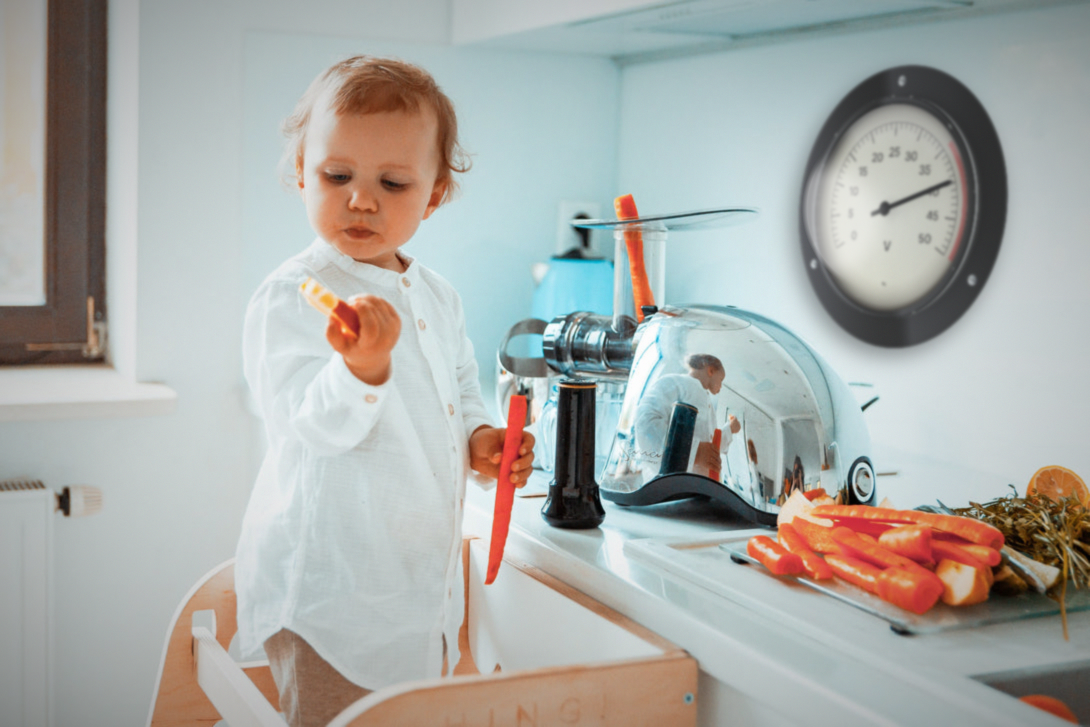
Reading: 40 V
